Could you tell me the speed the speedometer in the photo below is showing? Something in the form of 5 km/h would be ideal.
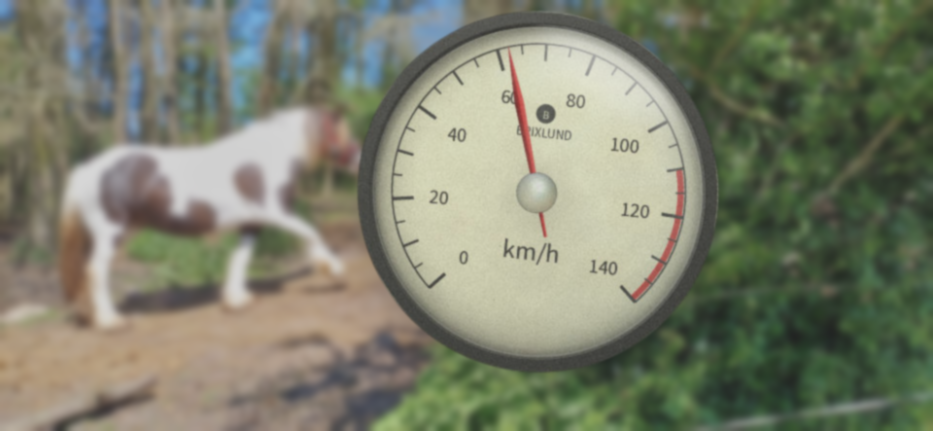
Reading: 62.5 km/h
